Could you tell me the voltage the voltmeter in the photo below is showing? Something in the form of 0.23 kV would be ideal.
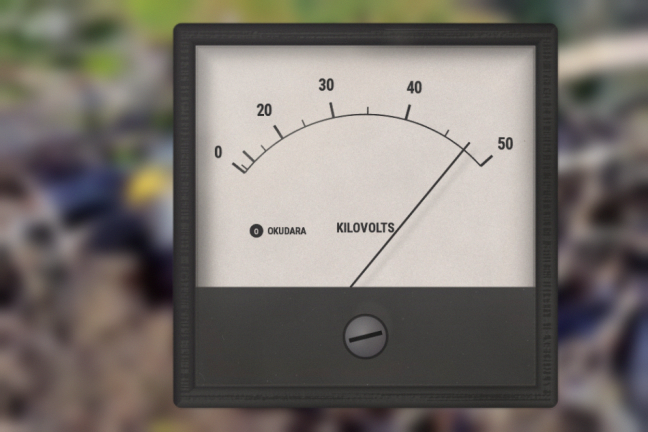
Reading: 47.5 kV
